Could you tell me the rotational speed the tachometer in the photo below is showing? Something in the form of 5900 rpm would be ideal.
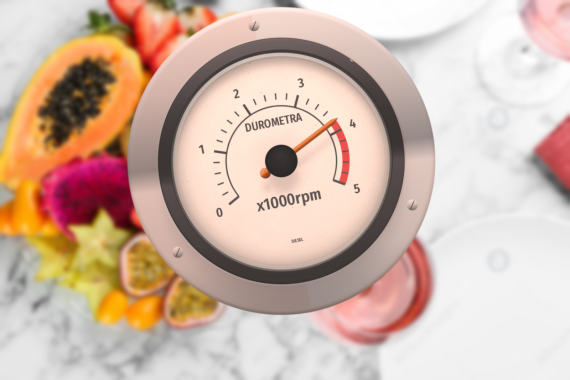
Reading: 3800 rpm
